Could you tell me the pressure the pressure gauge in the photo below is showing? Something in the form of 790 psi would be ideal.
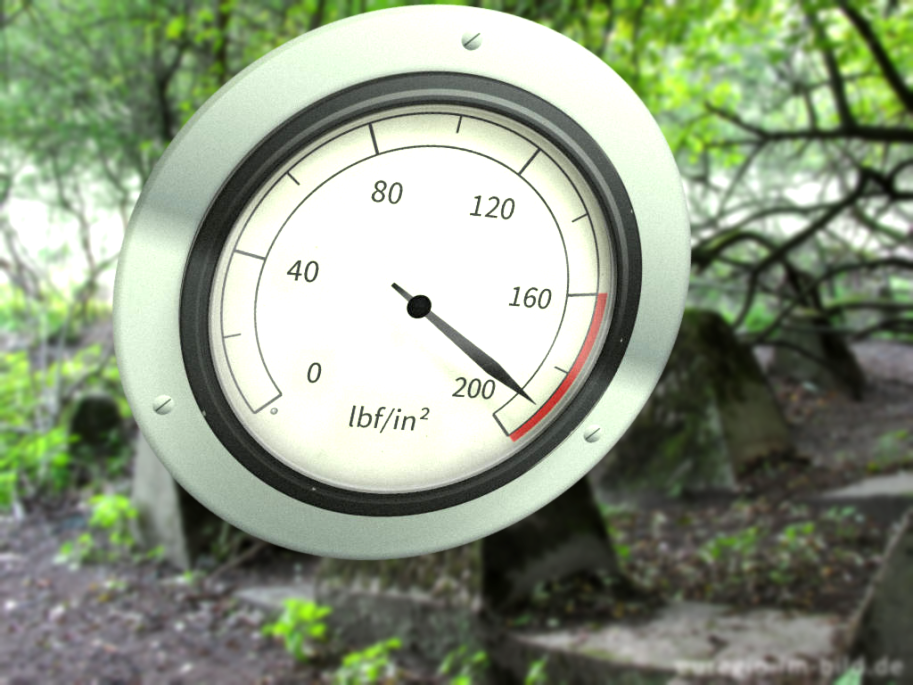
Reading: 190 psi
